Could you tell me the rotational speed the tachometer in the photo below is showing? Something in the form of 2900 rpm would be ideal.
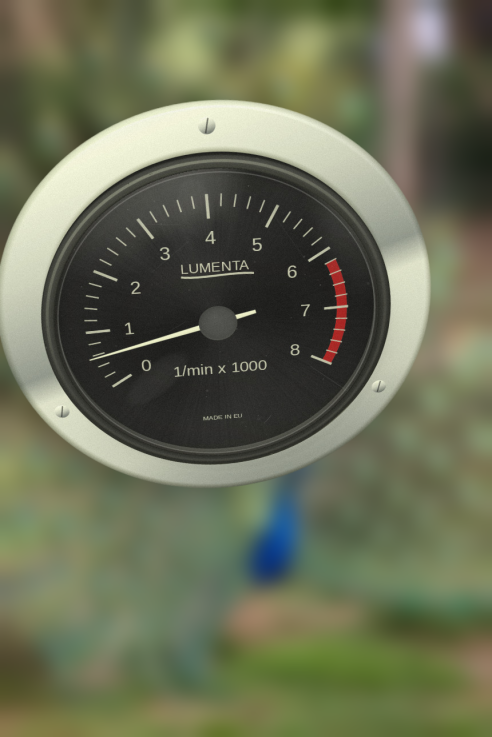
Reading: 600 rpm
